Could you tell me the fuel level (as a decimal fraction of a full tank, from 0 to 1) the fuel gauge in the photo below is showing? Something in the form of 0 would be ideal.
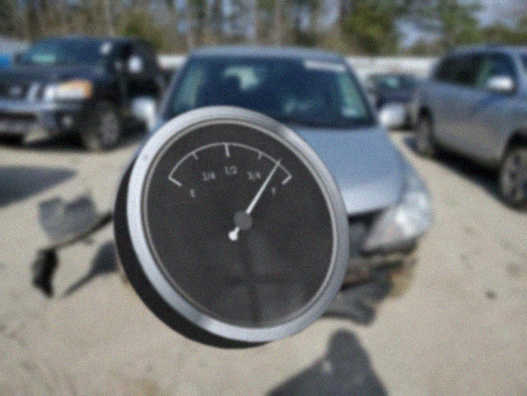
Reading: 0.875
